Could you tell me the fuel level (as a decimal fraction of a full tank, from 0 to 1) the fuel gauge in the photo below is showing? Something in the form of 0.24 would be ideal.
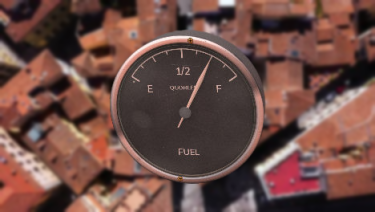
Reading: 0.75
